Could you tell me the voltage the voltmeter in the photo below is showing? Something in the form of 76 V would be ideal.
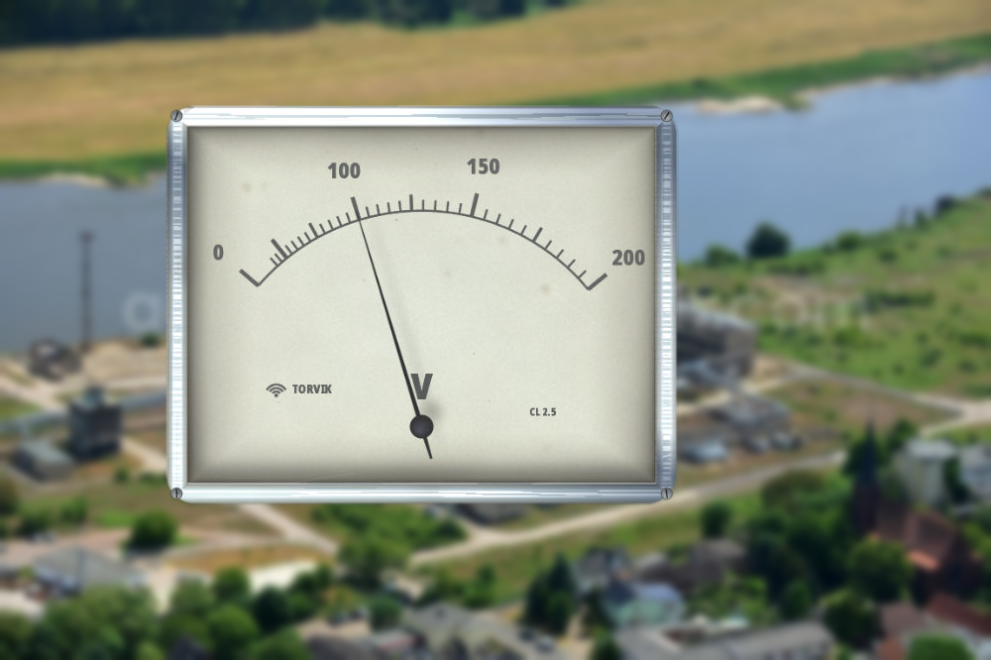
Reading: 100 V
